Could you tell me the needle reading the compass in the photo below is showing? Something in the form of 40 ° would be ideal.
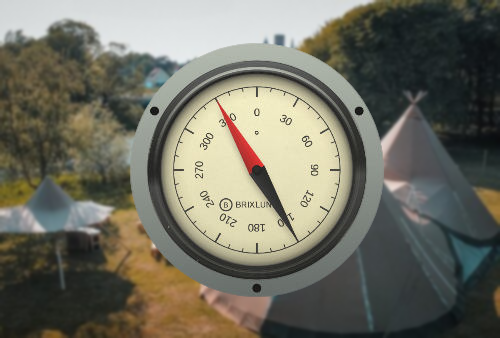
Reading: 330 °
